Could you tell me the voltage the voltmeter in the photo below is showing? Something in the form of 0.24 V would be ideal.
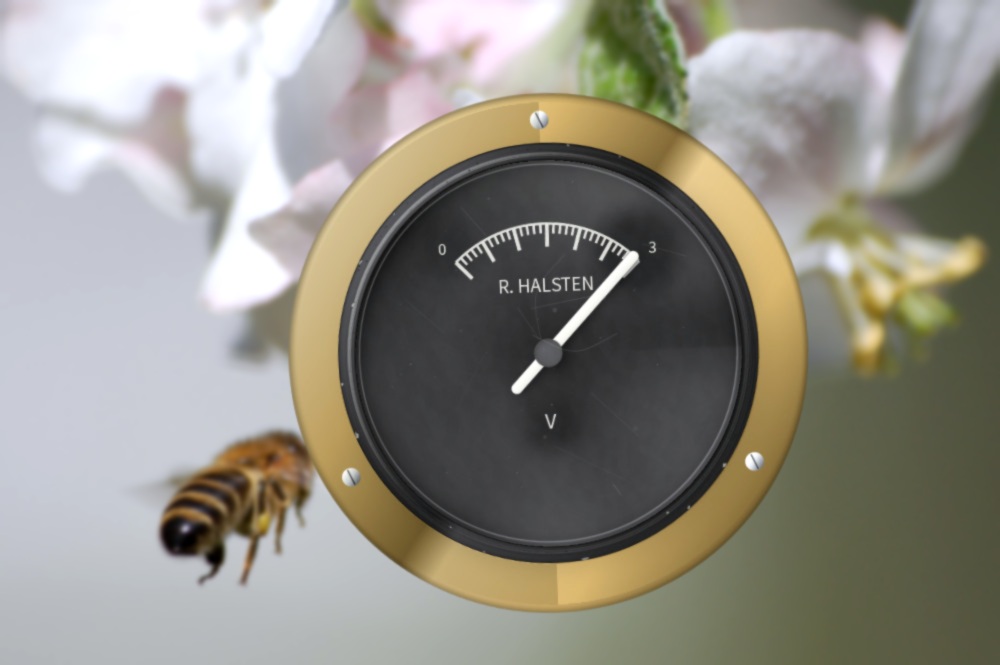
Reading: 2.9 V
